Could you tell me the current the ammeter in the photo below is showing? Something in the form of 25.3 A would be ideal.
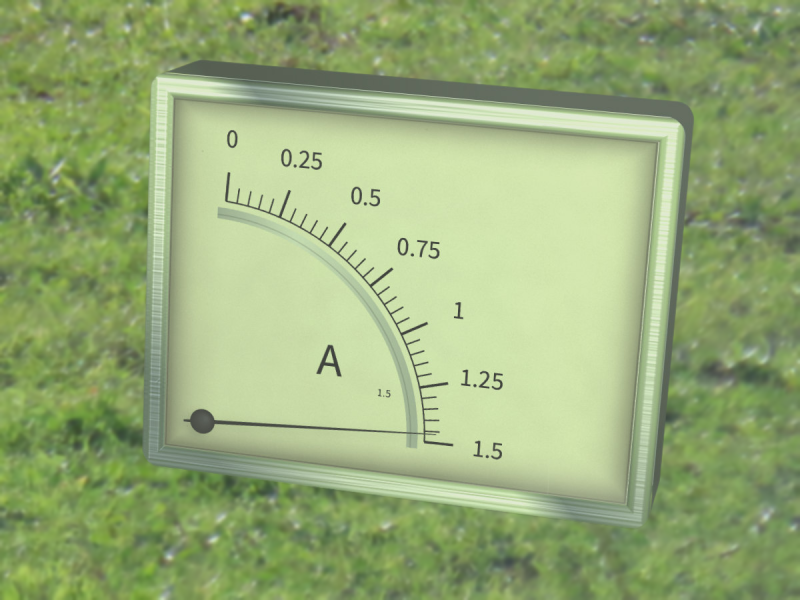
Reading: 1.45 A
